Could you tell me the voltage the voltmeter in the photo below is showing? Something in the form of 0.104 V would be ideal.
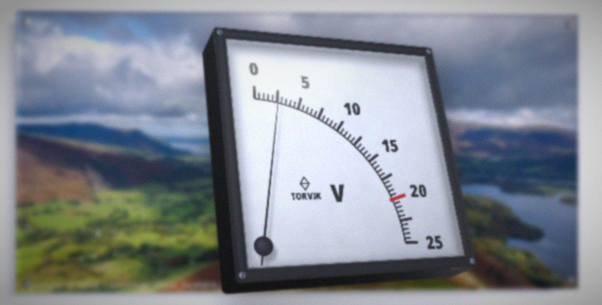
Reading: 2.5 V
